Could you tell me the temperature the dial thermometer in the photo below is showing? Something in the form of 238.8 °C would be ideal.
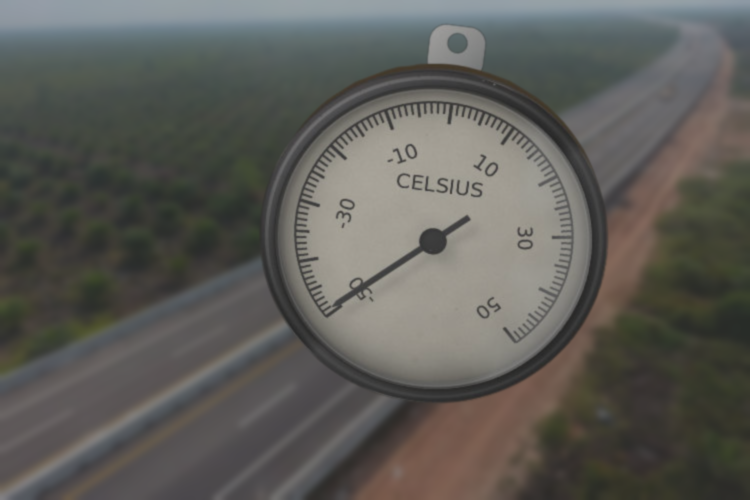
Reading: -49 °C
